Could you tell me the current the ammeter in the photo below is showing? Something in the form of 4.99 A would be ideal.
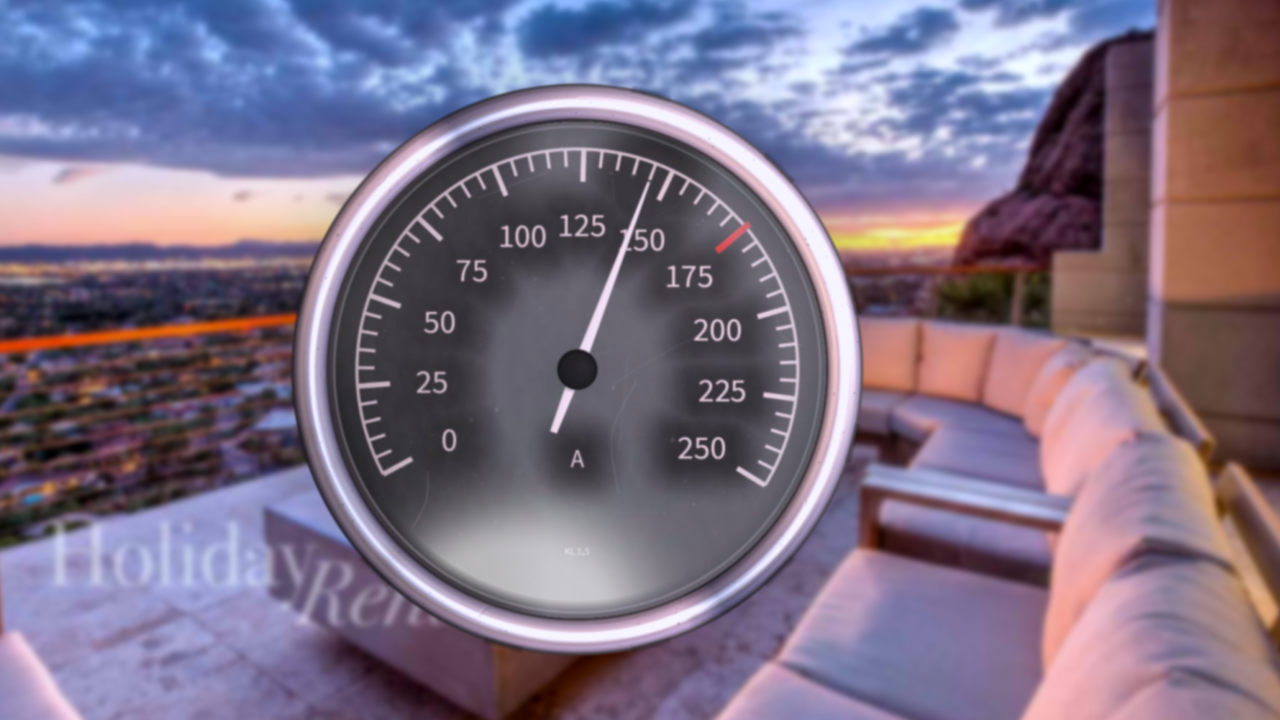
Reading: 145 A
